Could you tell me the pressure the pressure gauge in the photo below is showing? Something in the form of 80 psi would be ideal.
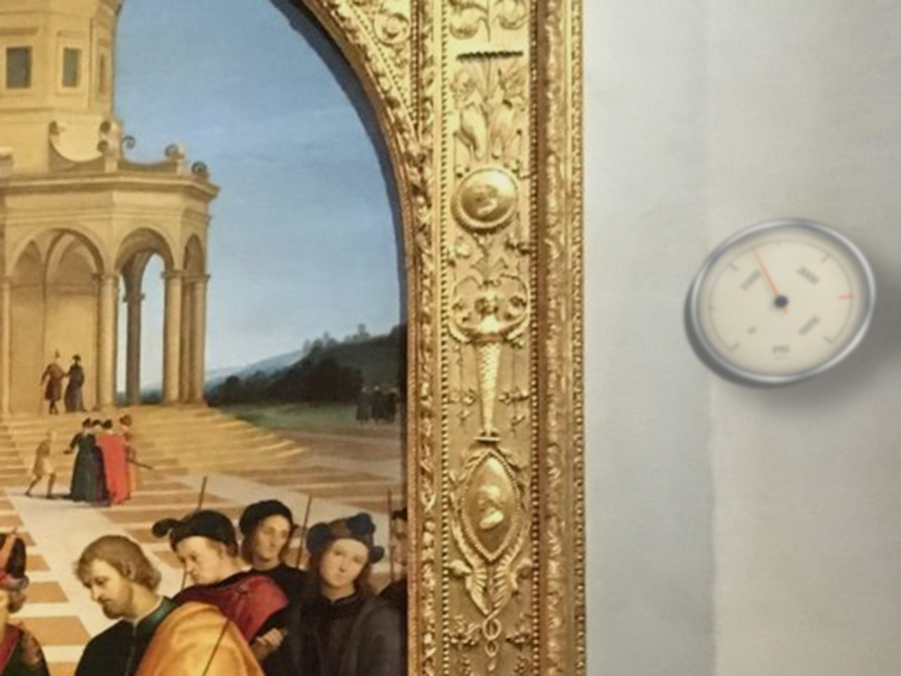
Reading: 1250 psi
